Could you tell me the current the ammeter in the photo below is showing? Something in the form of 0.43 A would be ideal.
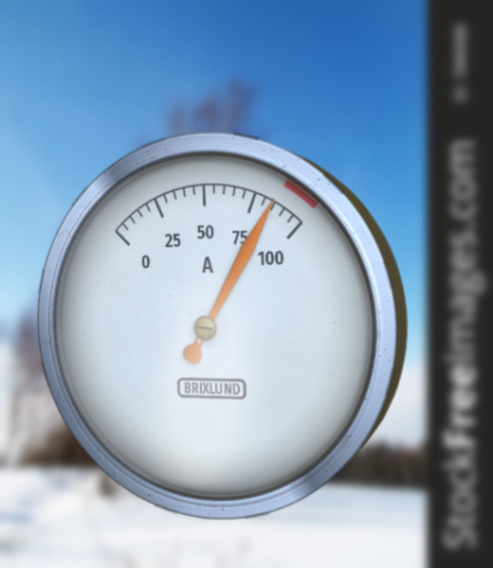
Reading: 85 A
